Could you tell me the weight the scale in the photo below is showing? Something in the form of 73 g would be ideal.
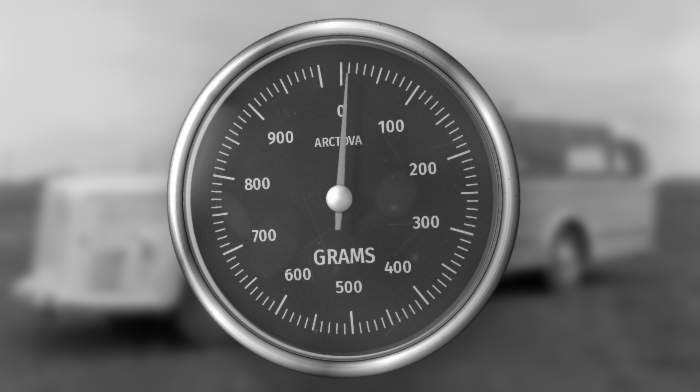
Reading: 10 g
